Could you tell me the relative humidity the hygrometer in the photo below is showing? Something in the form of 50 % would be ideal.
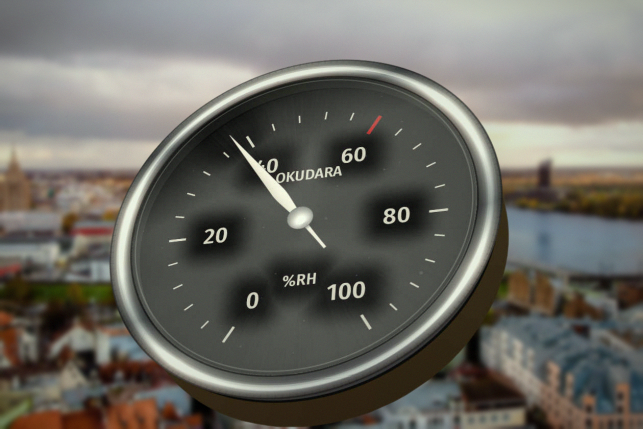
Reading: 38 %
